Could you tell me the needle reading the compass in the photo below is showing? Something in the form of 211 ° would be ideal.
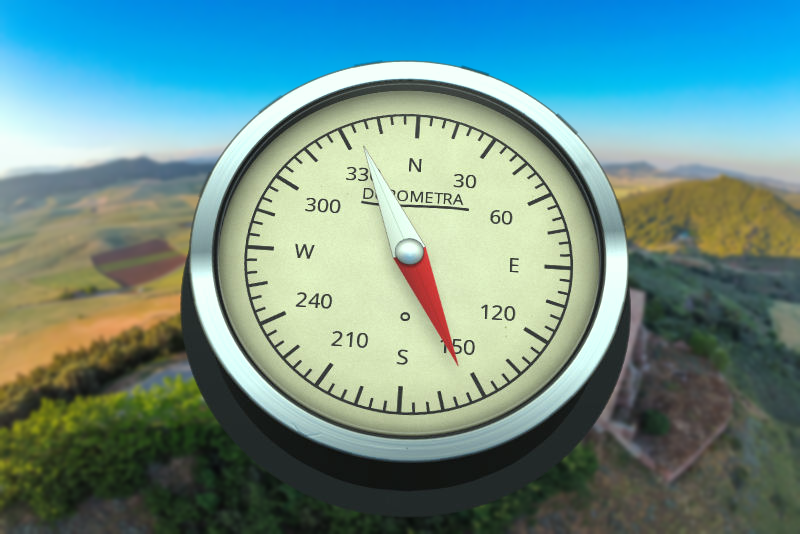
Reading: 155 °
